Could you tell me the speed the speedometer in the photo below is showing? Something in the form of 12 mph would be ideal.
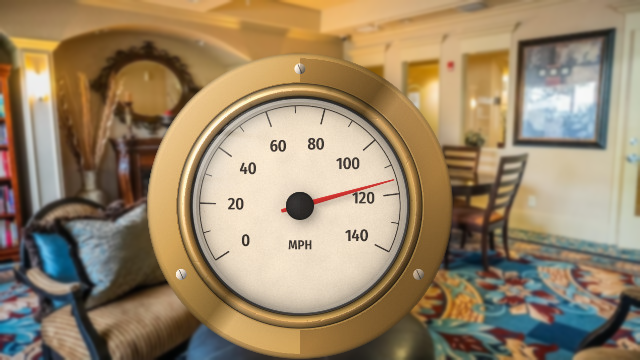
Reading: 115 mph
